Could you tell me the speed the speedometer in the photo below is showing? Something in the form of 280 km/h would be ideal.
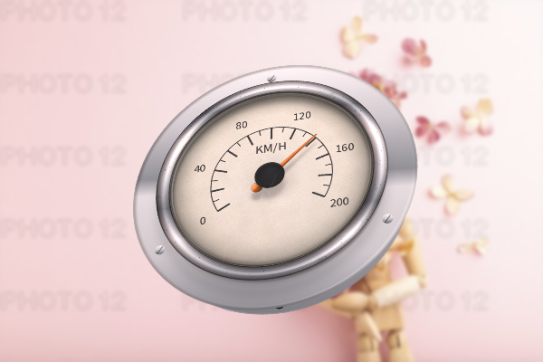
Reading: 140 km/h
